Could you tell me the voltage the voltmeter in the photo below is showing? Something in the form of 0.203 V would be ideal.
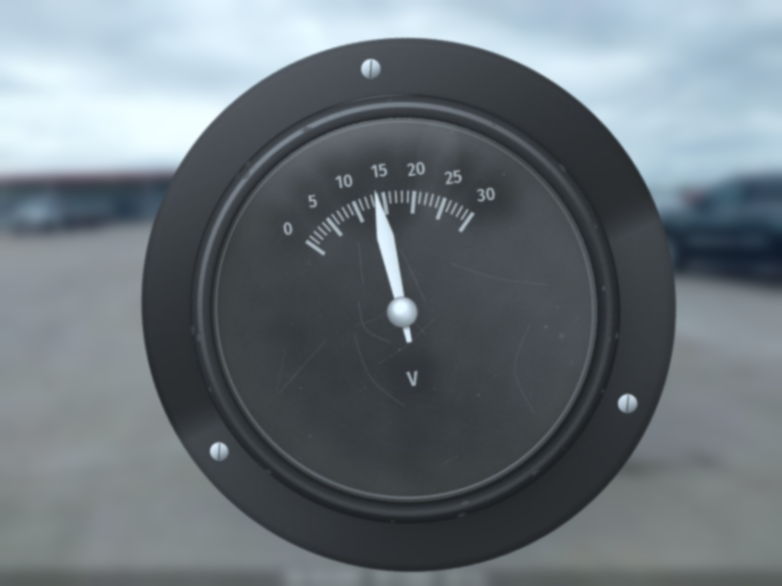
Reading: 14 V
